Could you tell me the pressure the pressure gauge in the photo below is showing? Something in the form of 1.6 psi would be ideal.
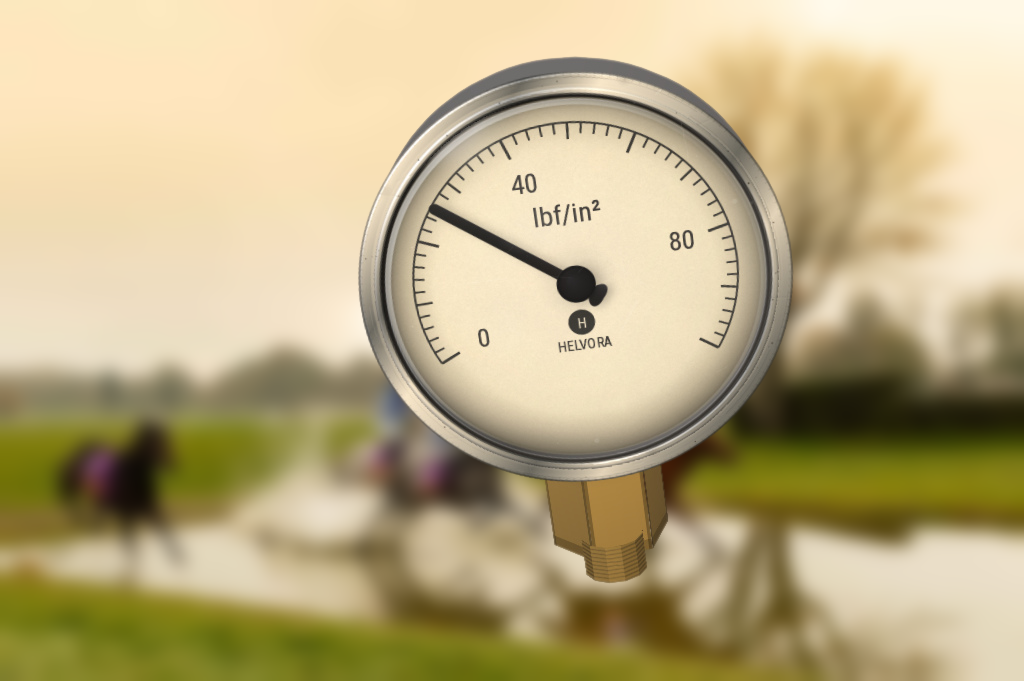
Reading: 26 psi
